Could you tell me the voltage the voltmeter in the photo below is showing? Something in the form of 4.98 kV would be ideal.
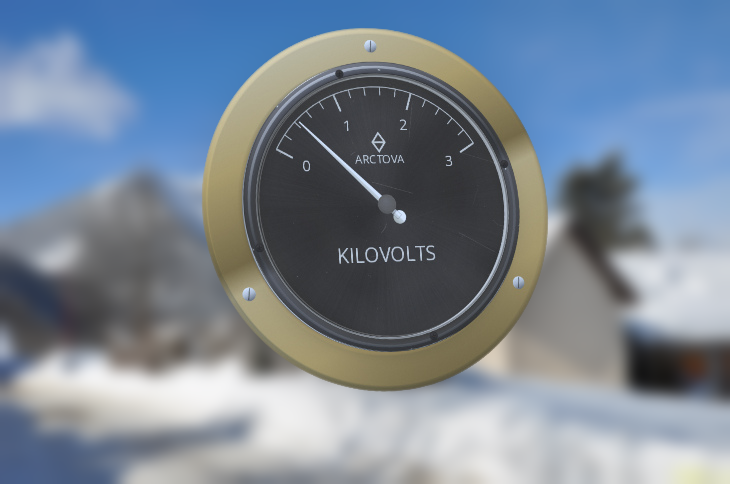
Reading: 0.4 kV
